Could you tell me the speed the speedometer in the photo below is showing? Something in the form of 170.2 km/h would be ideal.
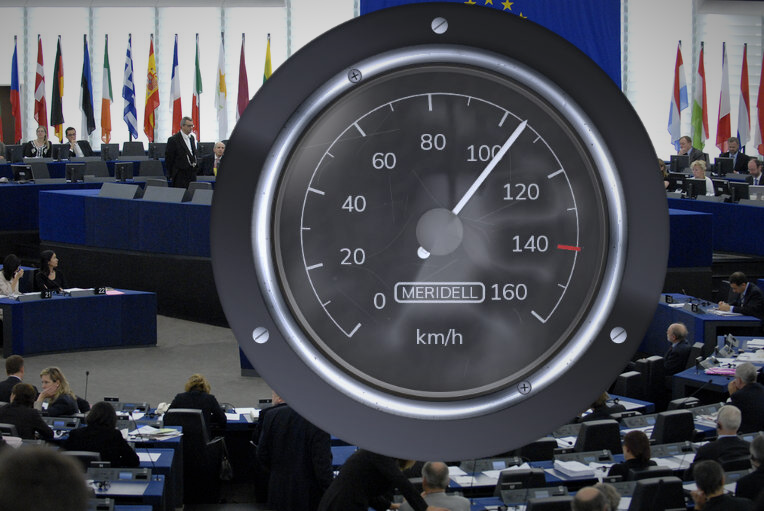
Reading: 105 km/h
